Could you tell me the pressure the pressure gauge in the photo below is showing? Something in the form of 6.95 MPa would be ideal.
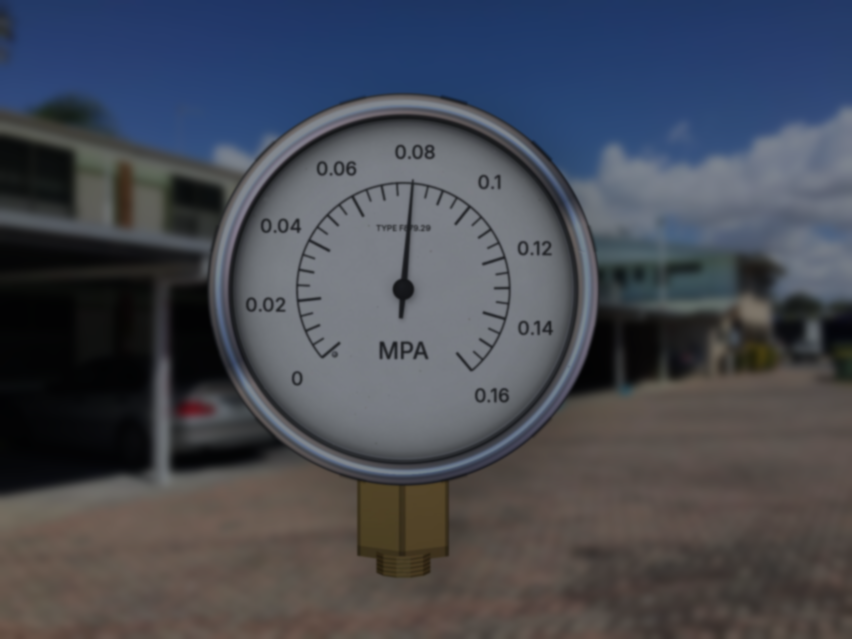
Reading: 0.08 MPa
